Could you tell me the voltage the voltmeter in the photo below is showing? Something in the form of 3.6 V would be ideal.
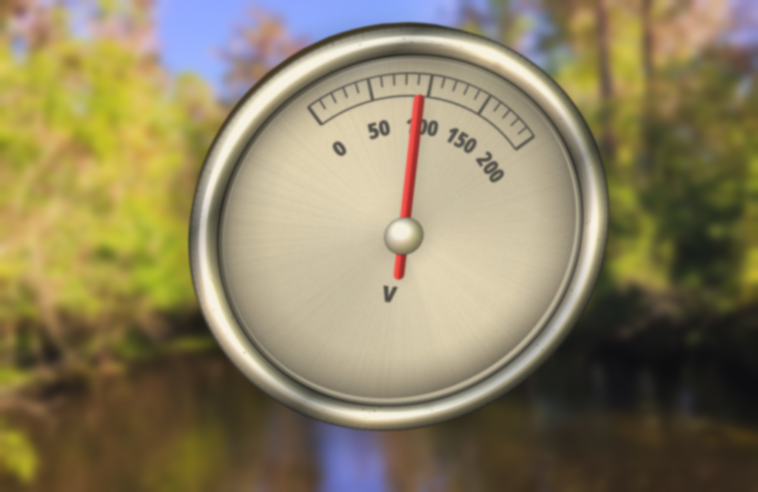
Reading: 90 V
